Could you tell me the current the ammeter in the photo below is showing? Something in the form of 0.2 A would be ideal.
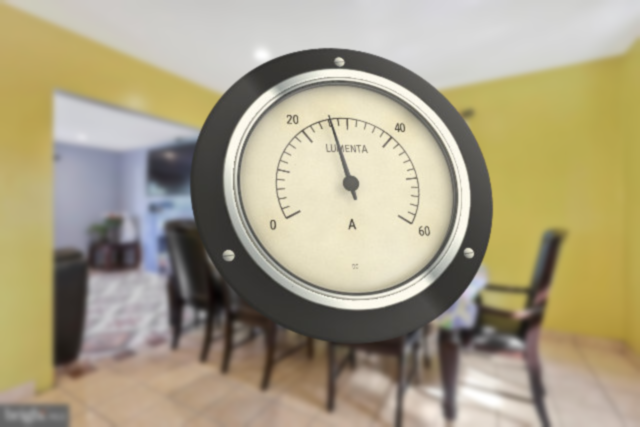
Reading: 26 A
